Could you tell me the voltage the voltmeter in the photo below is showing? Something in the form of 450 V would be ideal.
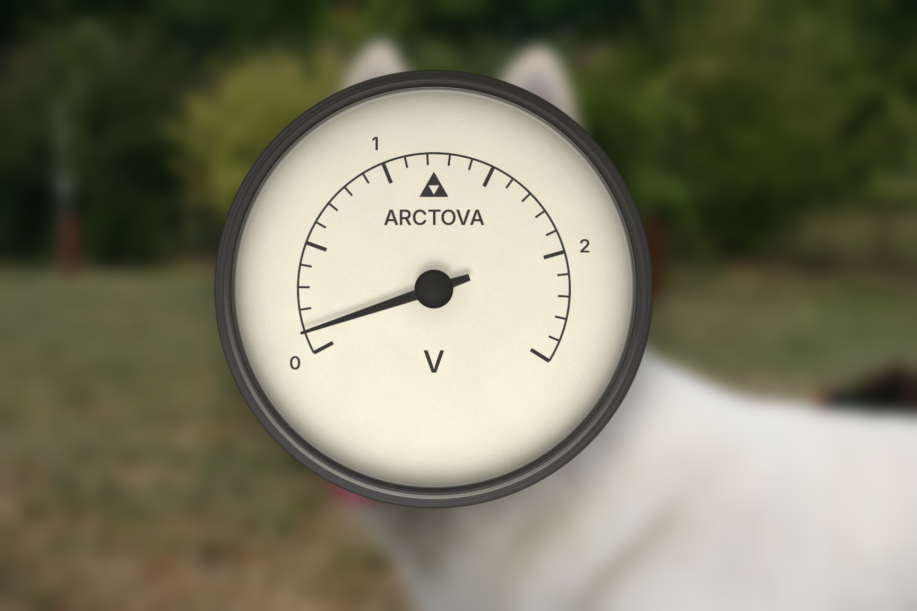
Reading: 0.1 V
